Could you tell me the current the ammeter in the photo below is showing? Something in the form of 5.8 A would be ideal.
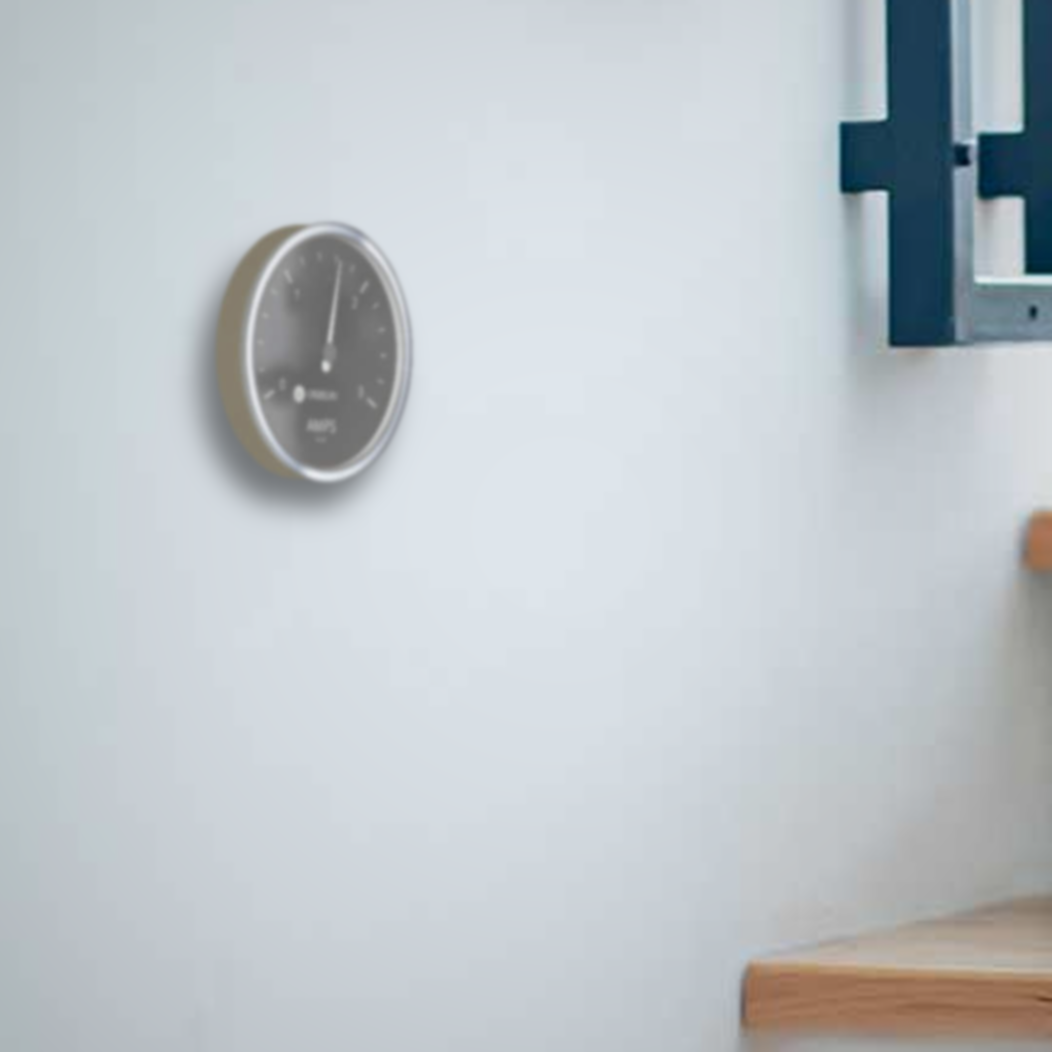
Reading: 1.6 A
